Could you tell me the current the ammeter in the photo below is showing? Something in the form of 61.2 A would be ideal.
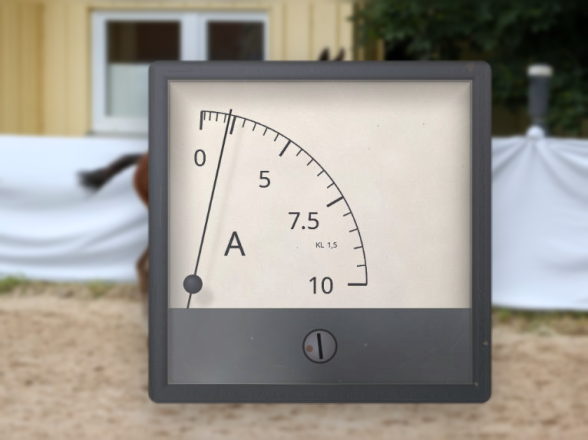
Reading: 2.25 A
